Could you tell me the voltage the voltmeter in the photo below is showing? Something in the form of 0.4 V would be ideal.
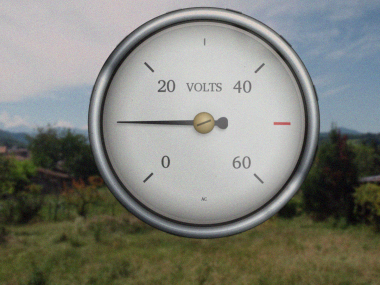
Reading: 10 V
